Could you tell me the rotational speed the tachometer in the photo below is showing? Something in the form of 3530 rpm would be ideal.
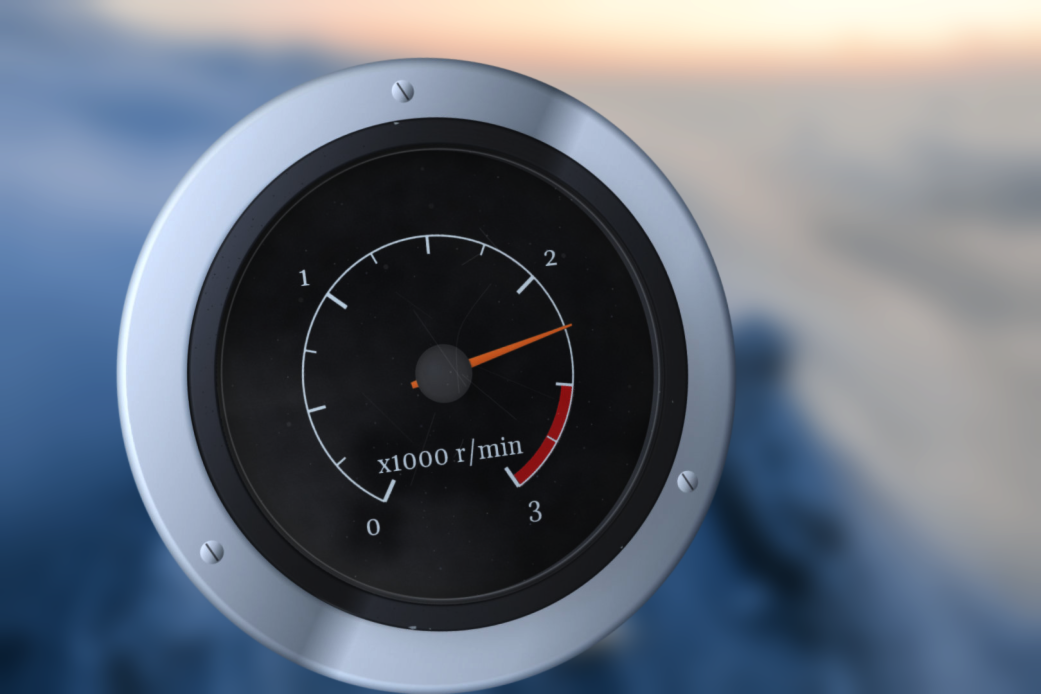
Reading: 2250 rpm
